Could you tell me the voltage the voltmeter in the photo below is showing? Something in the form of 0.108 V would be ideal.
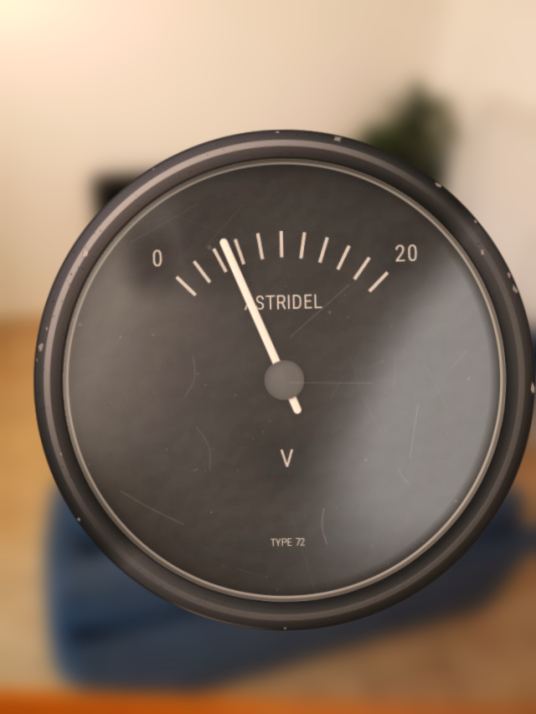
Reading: 5 V
